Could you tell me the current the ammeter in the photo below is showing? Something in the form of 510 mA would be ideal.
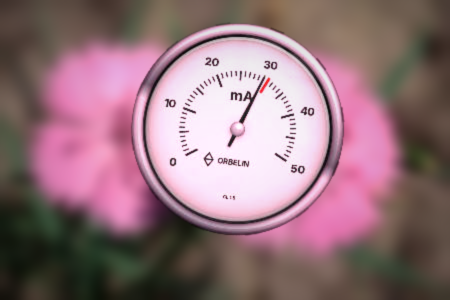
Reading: 30 mA
